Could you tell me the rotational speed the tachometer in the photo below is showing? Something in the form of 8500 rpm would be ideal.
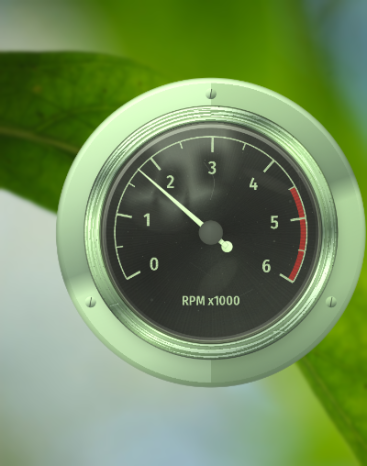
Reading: 1750 rpm
